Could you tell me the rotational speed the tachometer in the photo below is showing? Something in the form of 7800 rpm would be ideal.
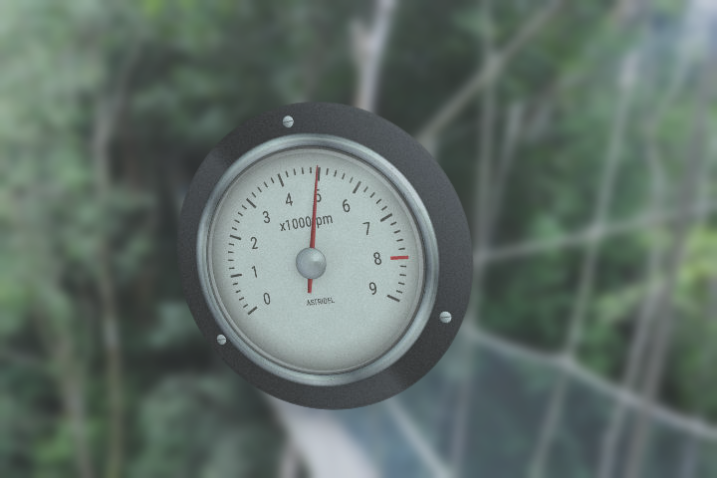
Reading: 5000 rpm
